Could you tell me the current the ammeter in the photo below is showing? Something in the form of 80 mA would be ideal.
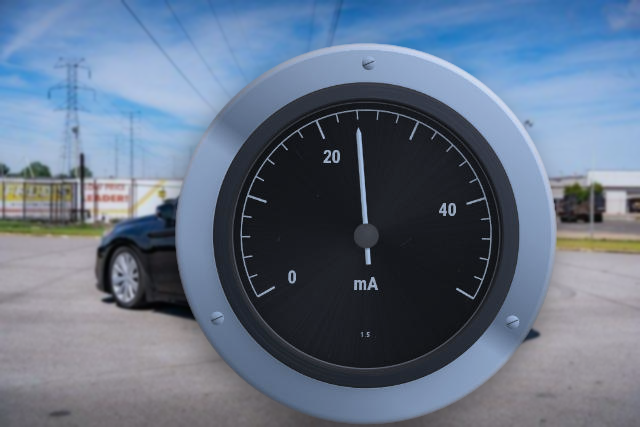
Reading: 24 mA
